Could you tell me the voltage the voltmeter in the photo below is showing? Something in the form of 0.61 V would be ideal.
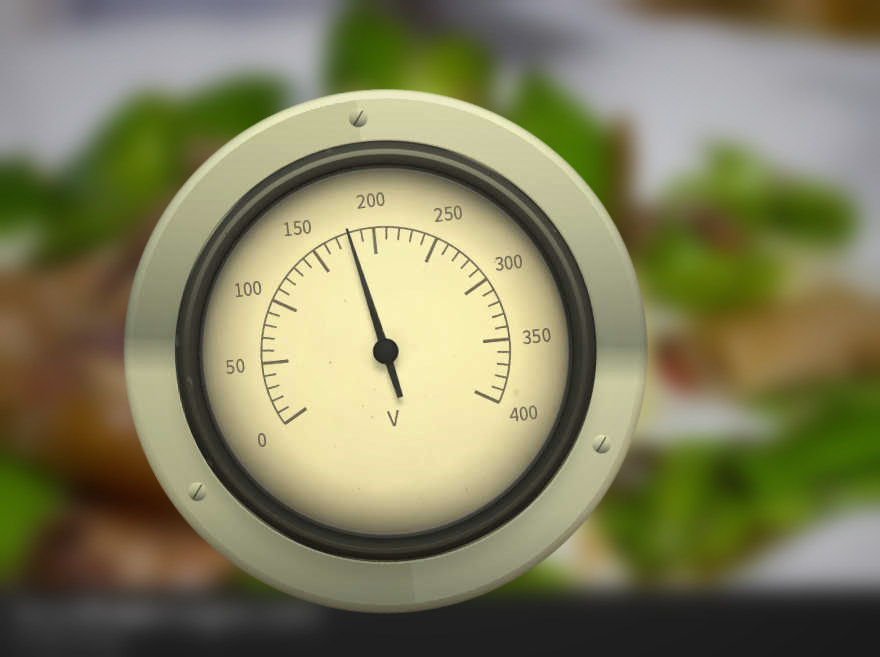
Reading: 180 V
